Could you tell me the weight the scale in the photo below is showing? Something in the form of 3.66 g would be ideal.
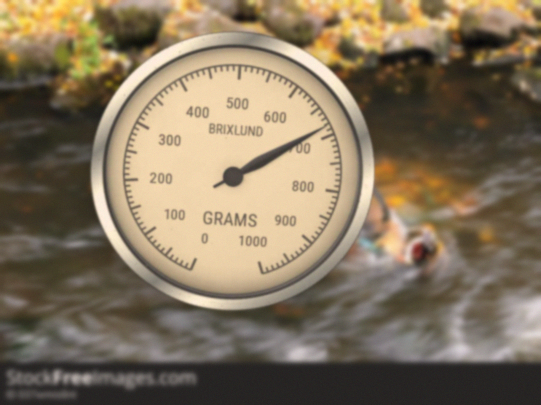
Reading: 680 g
